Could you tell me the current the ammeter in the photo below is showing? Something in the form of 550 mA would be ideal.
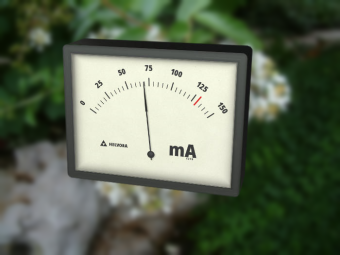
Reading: 70 mA
